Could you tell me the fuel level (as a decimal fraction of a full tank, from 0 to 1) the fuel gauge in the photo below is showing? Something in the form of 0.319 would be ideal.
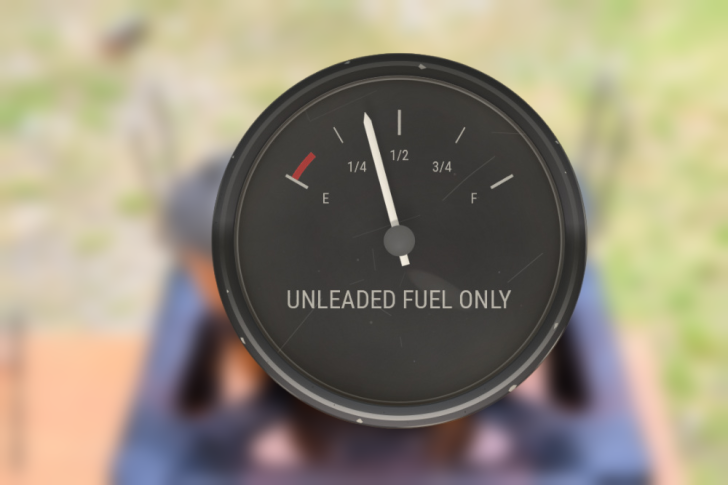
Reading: 0.375
